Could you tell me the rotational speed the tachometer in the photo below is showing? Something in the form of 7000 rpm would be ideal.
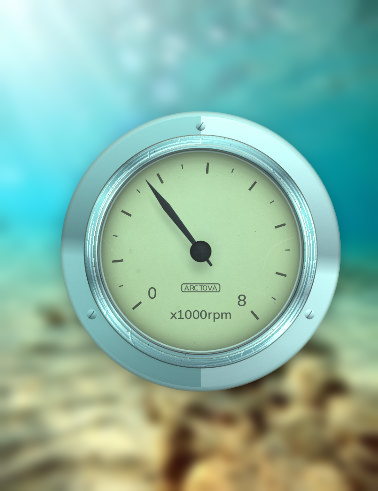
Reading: 2750 rpm
